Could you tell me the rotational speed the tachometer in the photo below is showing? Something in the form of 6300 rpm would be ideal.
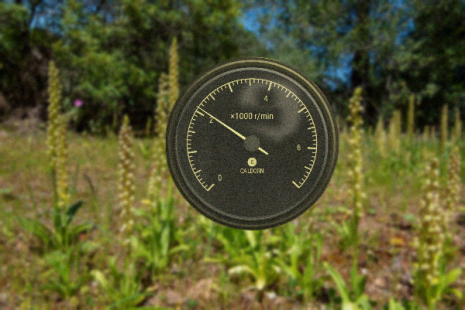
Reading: 2100 rpm
